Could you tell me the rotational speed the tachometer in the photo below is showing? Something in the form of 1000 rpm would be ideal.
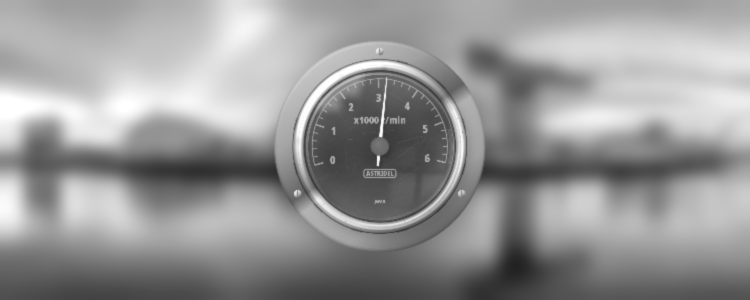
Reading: 3200 rpm
